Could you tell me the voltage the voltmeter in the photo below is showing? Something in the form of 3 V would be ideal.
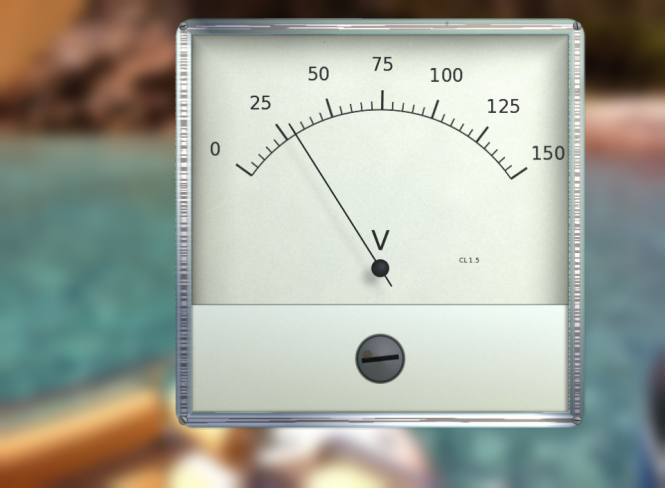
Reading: 30 V
